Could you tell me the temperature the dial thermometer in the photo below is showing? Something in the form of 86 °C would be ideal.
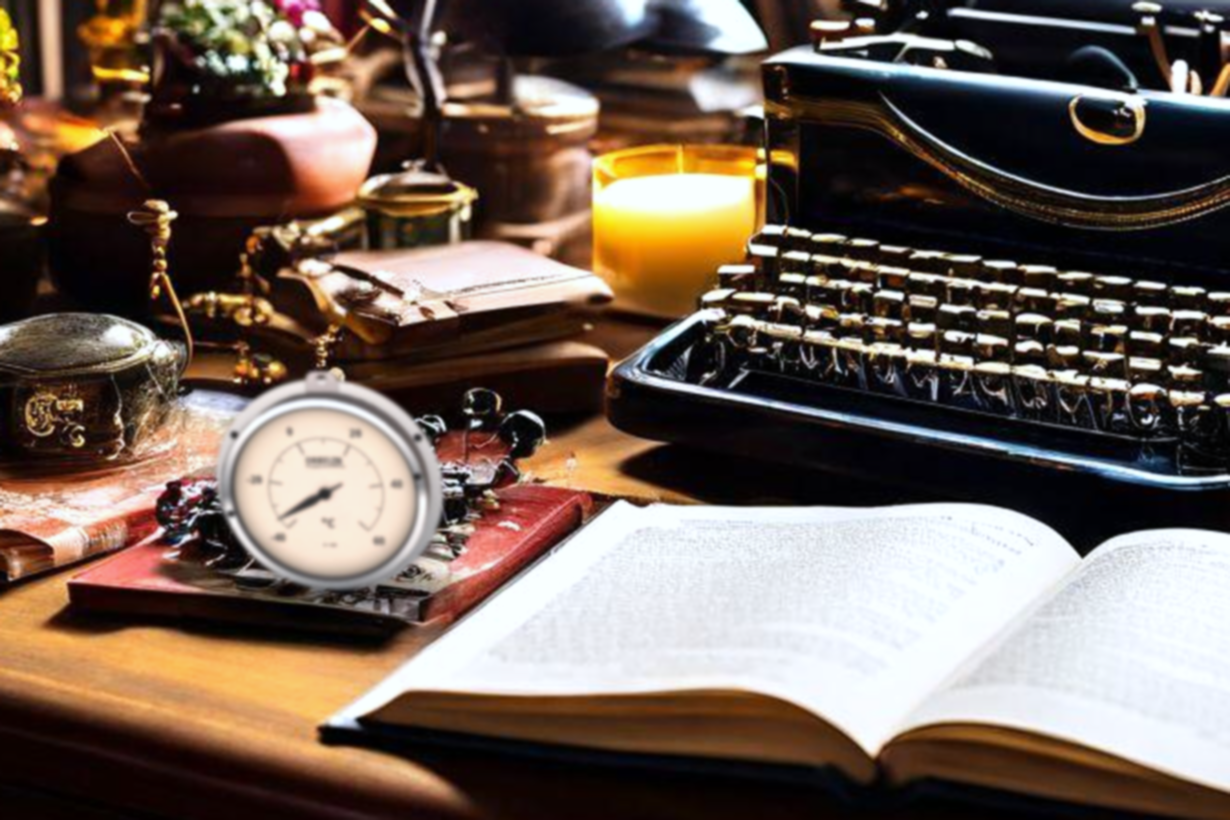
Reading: -35 °C
